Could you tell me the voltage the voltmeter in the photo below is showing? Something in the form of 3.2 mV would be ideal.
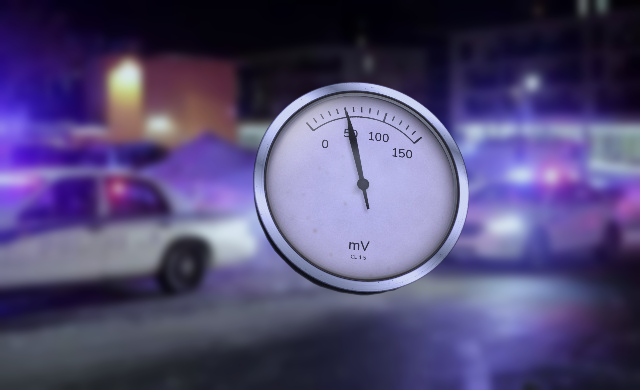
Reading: 50 mV
